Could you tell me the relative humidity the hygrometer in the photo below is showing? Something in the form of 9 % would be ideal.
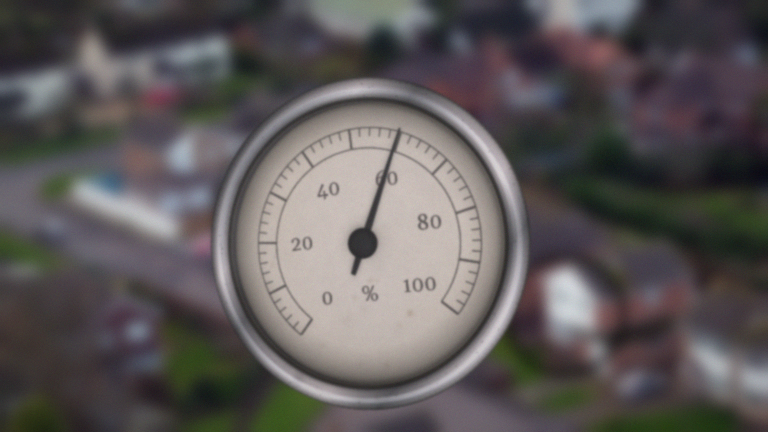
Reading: 60 %
